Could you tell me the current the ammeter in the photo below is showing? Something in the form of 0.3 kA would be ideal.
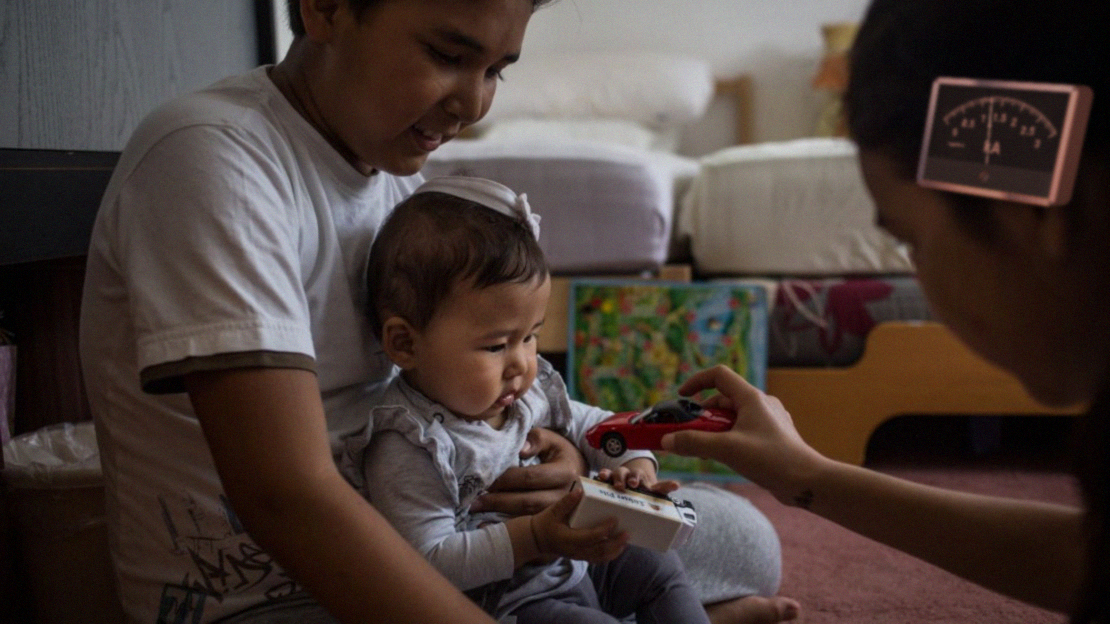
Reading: 1.25 kA
